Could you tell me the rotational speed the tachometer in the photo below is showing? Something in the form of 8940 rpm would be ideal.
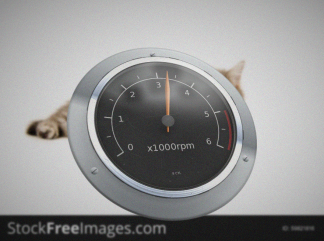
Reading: 3250 rpm
